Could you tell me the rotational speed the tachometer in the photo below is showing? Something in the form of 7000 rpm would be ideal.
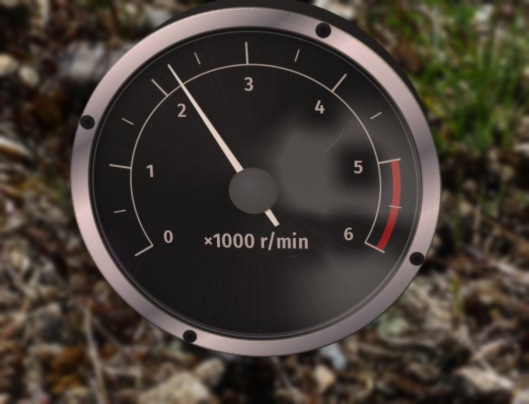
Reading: 2250 rpm
